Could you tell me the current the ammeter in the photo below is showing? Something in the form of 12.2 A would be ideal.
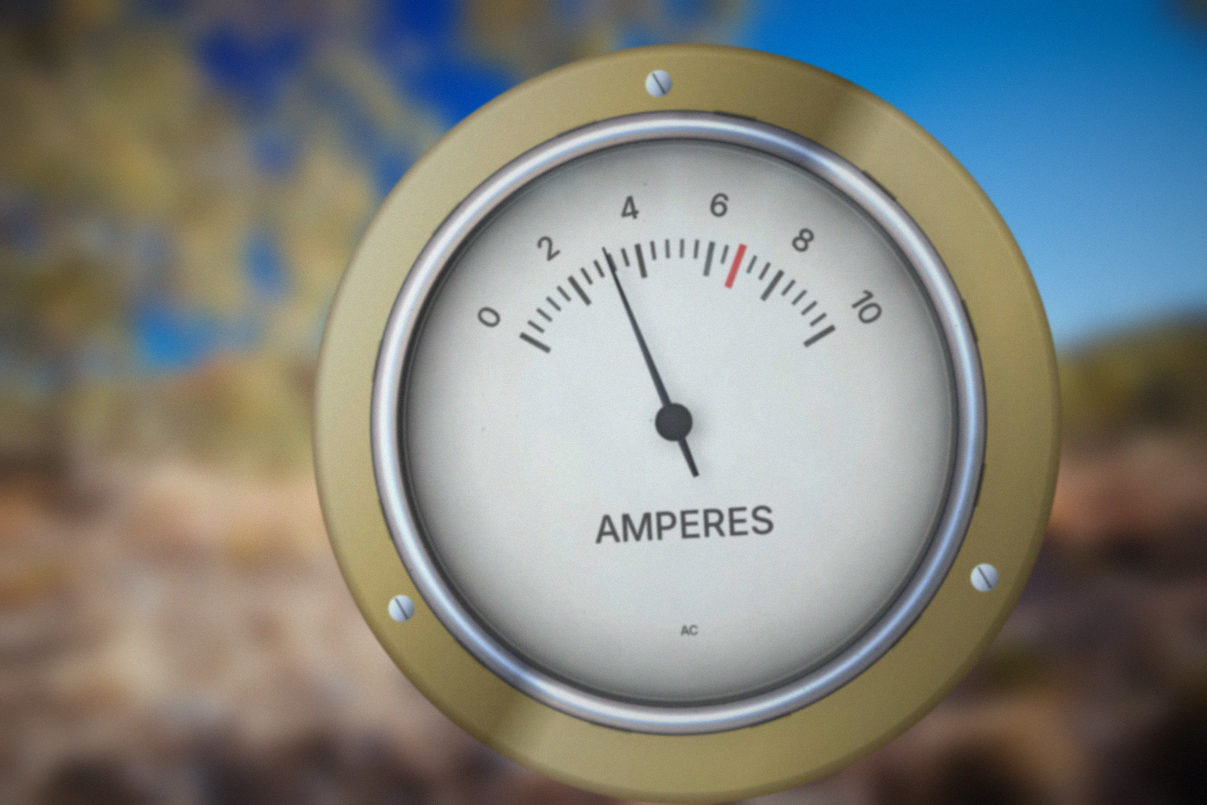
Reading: 3.2 A
